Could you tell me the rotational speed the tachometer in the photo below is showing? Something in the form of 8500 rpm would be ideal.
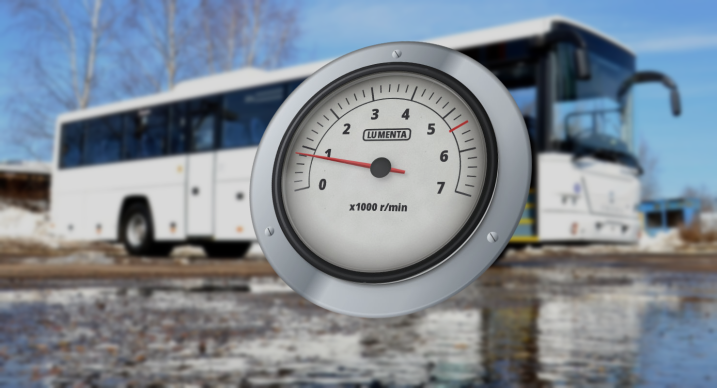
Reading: 800 rpm
